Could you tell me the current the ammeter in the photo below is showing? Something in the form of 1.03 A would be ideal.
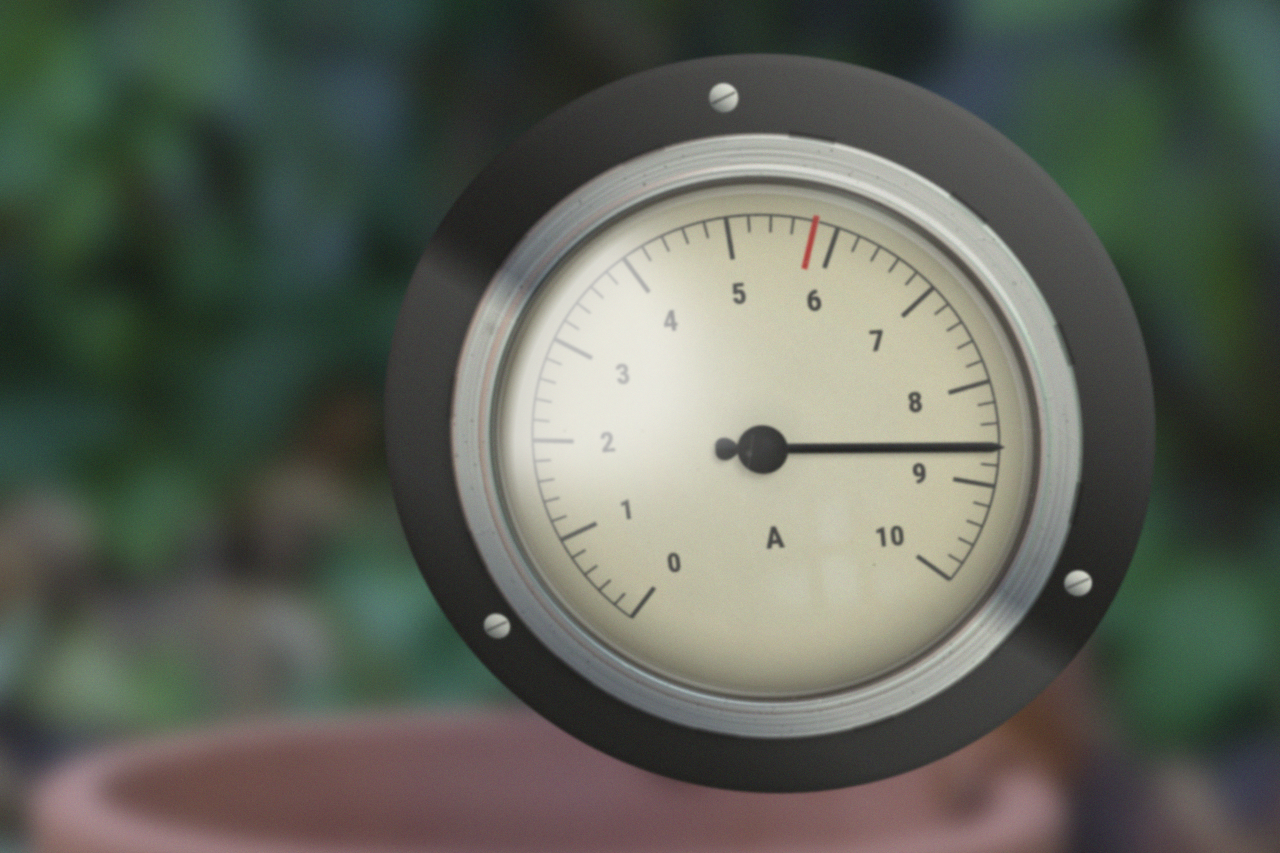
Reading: 8.6 A
